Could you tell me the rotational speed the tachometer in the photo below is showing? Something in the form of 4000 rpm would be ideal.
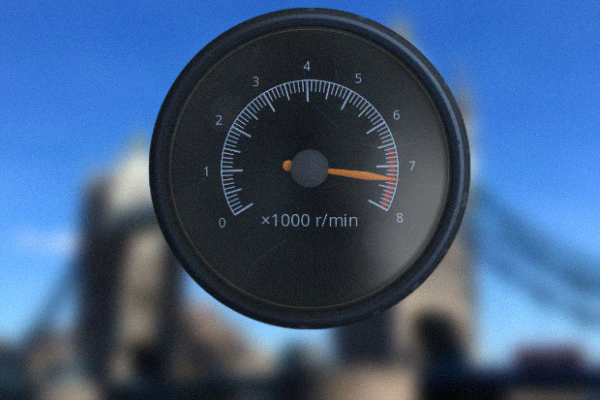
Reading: 7300 rpm
